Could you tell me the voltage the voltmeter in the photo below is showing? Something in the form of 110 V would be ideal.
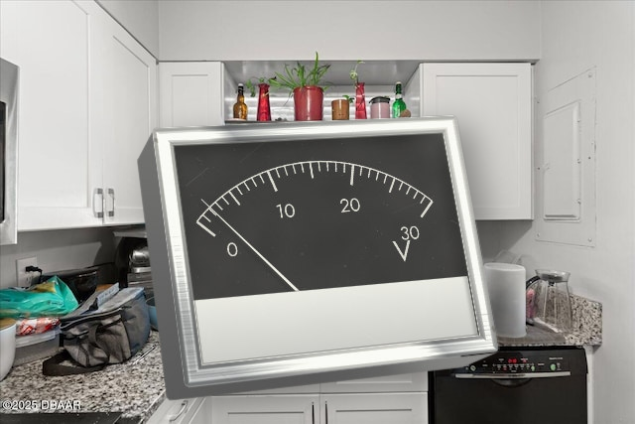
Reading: 2 V
